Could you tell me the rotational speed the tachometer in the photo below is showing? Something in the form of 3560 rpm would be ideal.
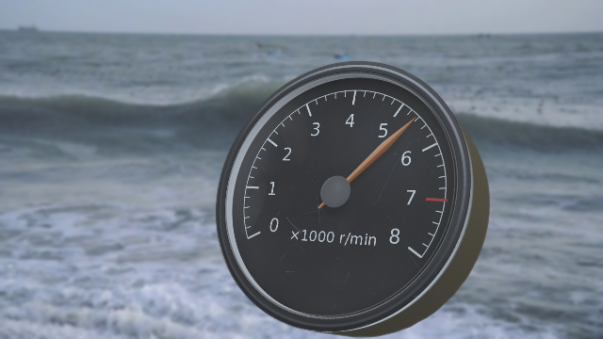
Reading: 5400 rpm
